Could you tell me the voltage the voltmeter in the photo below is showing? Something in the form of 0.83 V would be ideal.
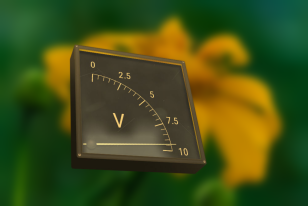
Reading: 9.5 V
